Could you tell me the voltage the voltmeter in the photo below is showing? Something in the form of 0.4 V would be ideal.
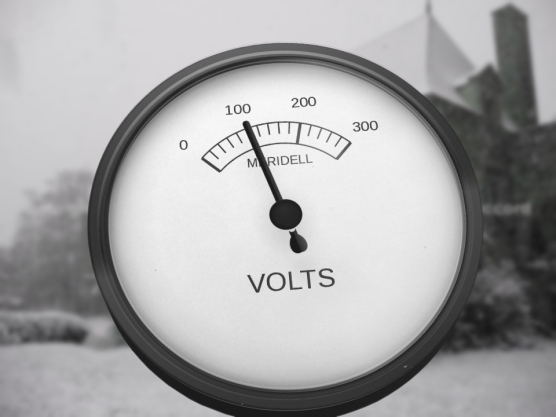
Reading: 100 V
